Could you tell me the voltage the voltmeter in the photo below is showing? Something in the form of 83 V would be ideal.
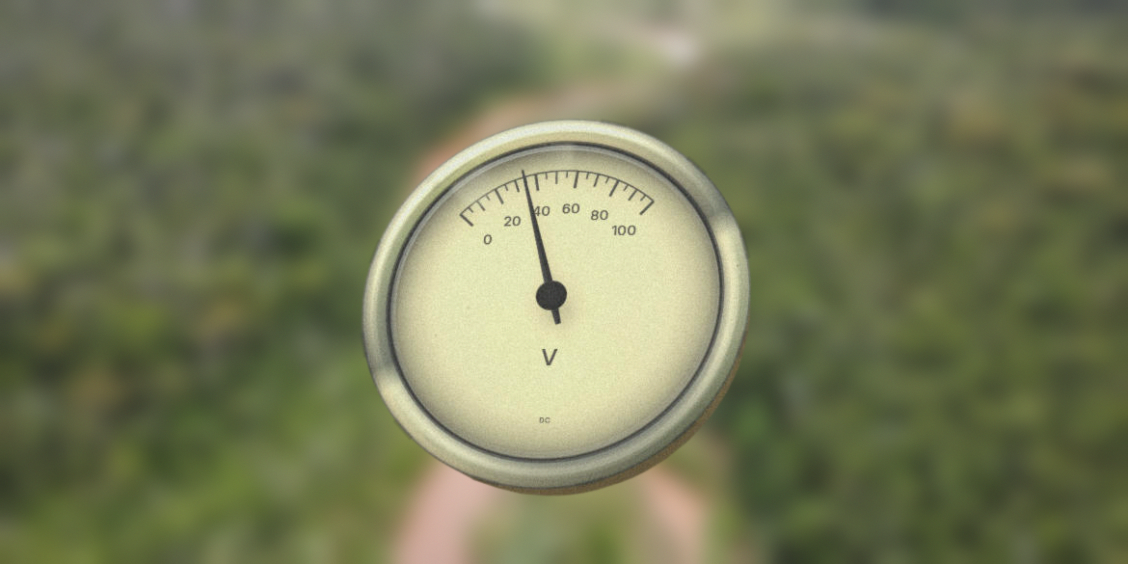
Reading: 35 V
